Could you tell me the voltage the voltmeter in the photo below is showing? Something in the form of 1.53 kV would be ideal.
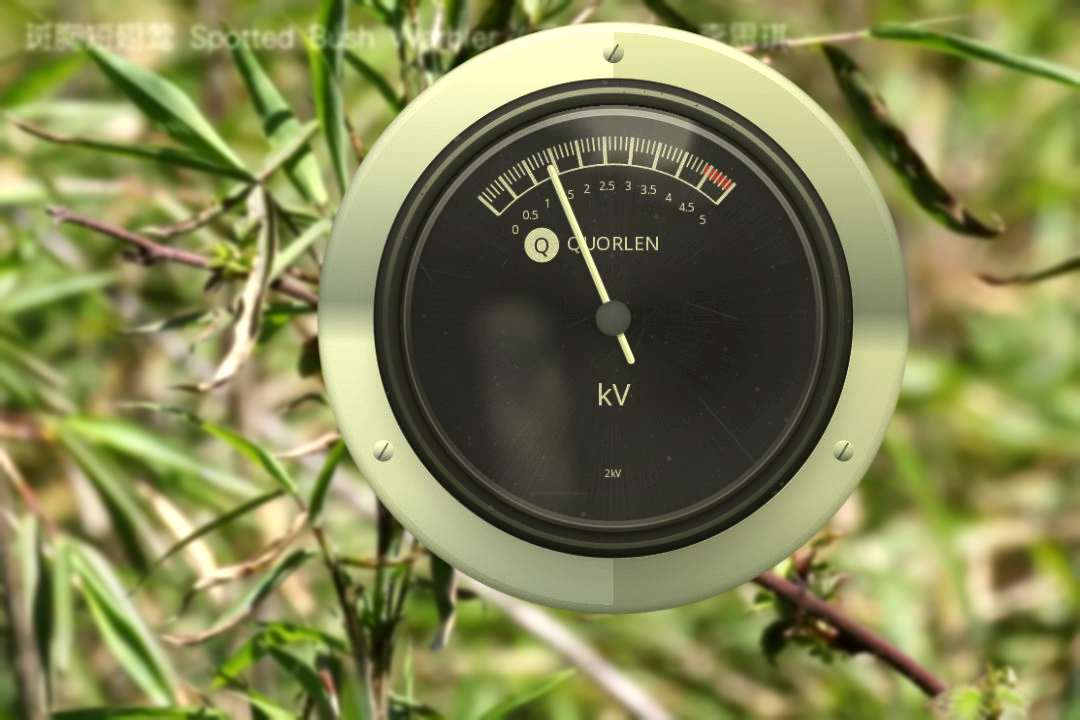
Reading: 1.4 kV
